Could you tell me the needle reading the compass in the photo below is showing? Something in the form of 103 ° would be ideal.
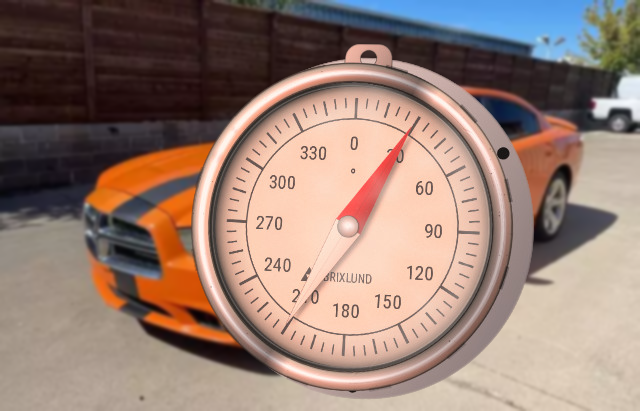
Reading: 30 °
